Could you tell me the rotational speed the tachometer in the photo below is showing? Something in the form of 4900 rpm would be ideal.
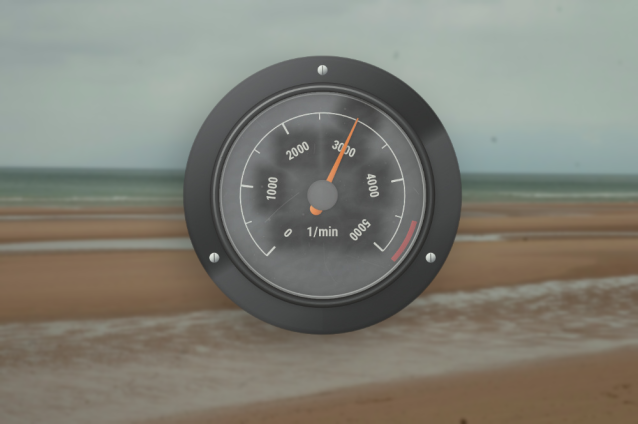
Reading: 3000 rpm
